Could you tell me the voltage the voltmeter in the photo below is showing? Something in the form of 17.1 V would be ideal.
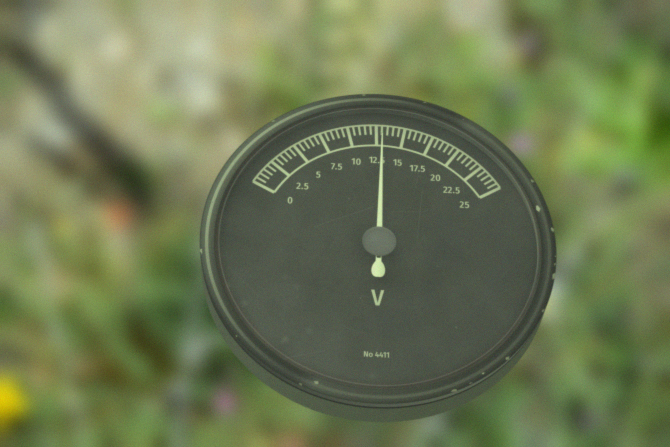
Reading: 13 V
